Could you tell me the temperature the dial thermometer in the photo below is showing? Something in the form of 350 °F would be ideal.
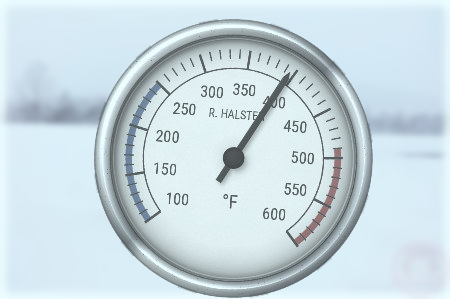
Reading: 395 °F
